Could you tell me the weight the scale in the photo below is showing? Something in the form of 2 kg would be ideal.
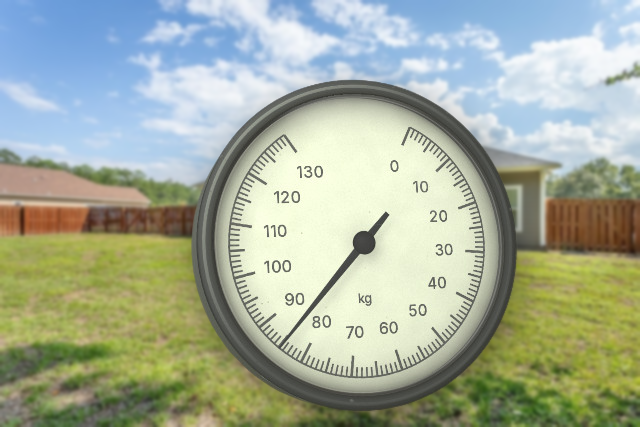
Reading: 85 kg
